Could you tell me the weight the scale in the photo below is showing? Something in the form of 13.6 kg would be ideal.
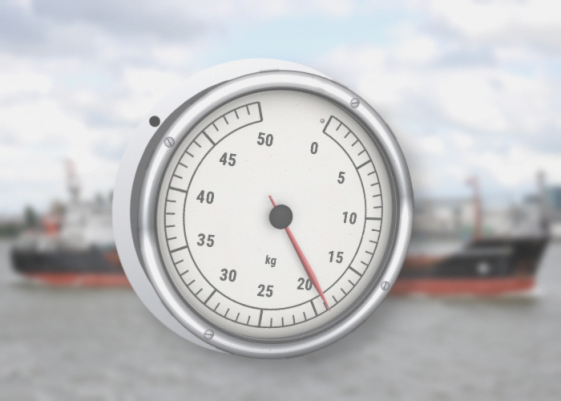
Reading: 19 kg
